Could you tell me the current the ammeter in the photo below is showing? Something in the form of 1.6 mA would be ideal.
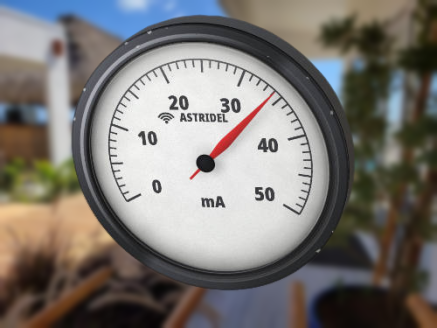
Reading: 34 mA
